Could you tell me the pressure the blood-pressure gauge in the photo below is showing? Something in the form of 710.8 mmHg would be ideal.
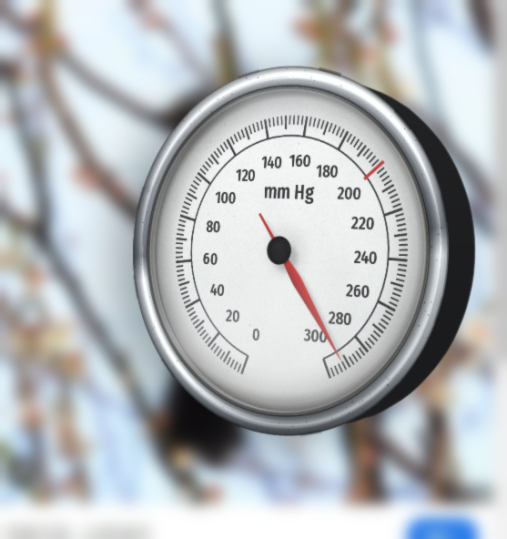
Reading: 290 mmHg
